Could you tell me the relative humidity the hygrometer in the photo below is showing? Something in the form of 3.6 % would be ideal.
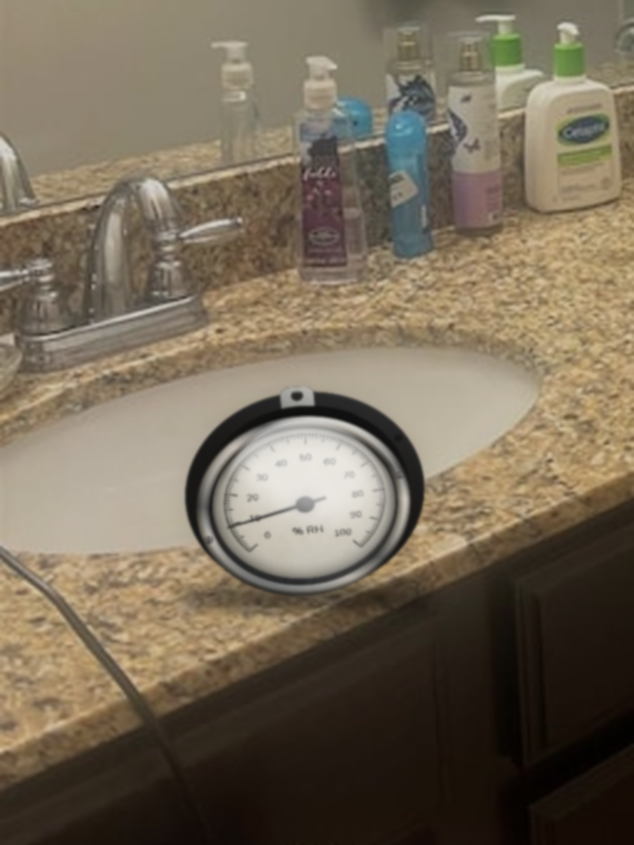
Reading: 10 %
